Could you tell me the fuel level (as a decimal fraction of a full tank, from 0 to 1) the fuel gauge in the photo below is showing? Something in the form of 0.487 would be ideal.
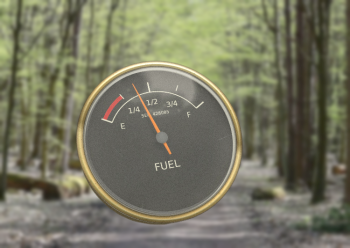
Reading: 0.375
